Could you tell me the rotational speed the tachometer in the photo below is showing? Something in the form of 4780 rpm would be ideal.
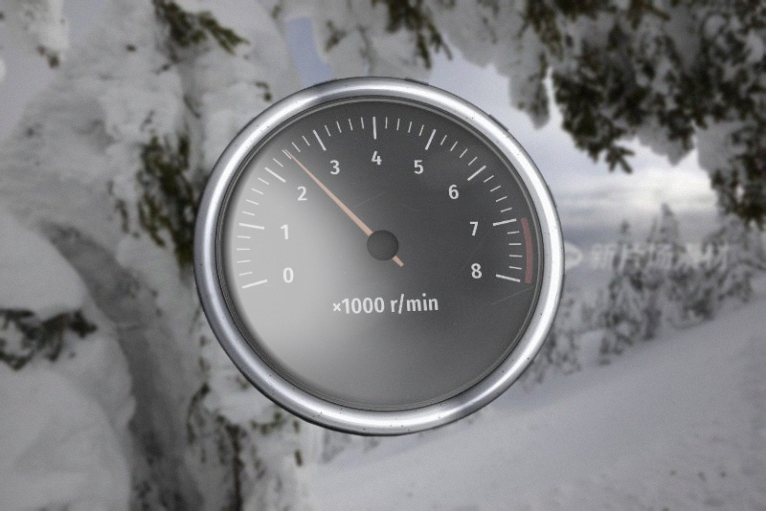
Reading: 2400 rpm
